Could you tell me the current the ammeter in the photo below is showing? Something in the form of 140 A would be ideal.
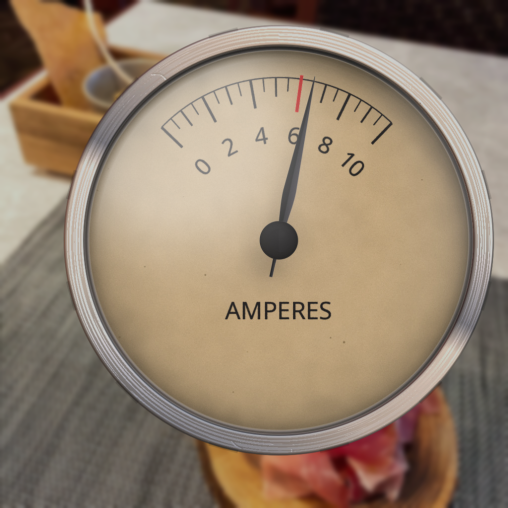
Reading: 6.5 A
